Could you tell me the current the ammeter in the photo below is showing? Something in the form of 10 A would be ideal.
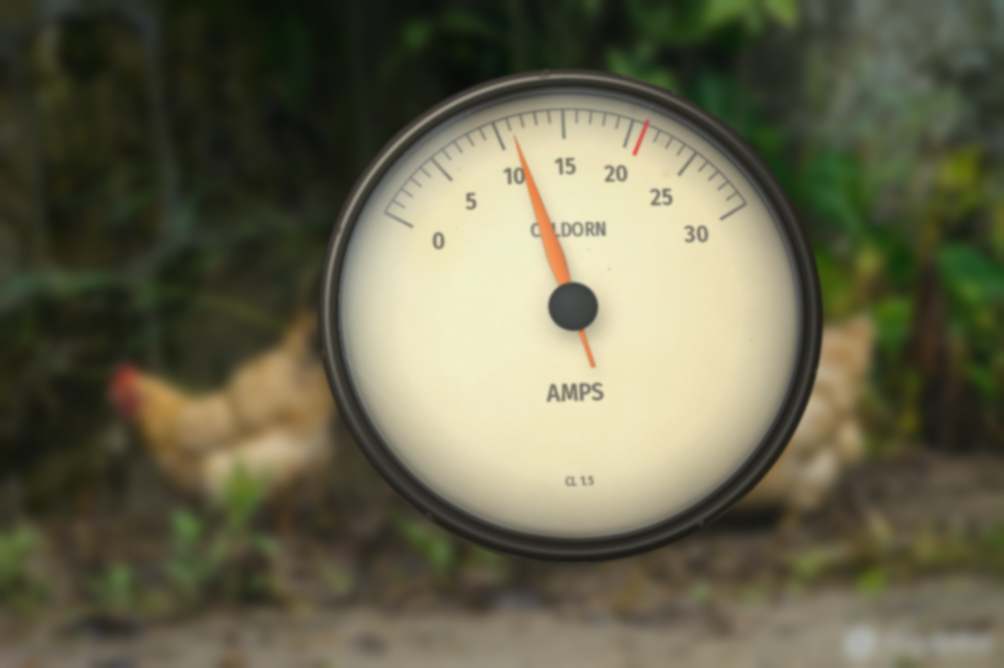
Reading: 11 A
